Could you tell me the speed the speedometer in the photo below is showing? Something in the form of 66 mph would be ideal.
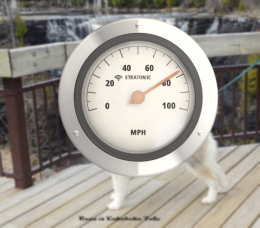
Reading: 77.5 mph
